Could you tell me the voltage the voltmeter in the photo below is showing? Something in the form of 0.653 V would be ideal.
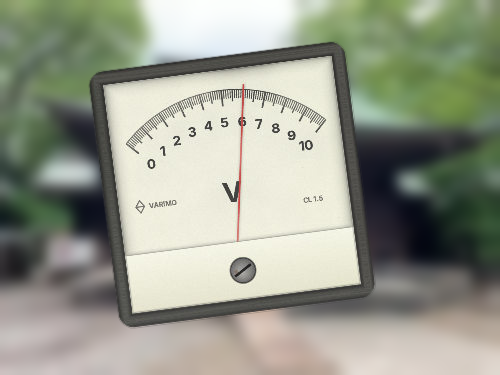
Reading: 6 V
